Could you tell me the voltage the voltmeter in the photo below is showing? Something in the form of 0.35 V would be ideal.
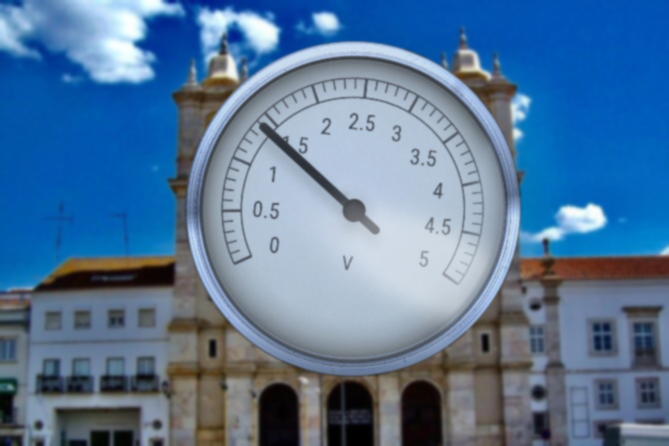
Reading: 1.4 V
